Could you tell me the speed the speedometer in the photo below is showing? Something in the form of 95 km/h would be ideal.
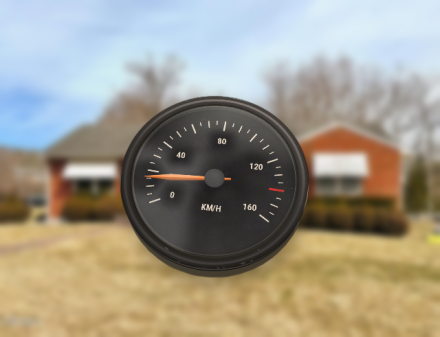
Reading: 15 km/h
